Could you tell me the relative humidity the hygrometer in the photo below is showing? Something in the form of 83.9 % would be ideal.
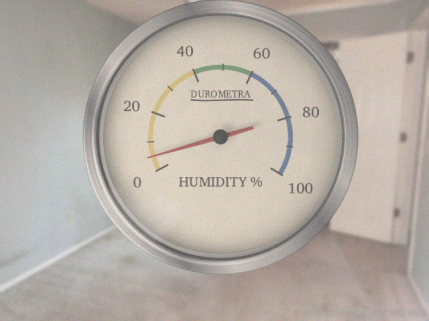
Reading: 5 %
